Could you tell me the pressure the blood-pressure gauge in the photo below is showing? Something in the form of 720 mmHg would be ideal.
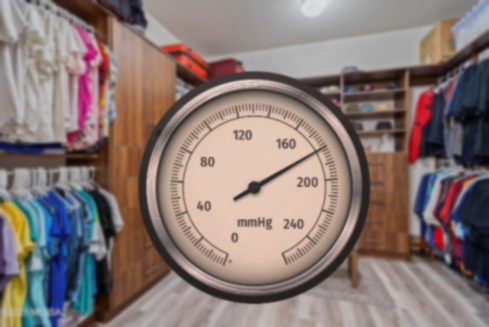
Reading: 180 mmHg
